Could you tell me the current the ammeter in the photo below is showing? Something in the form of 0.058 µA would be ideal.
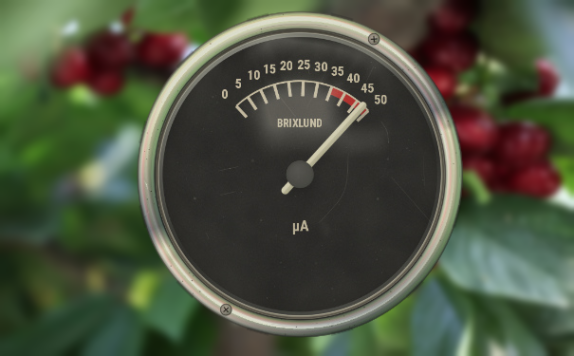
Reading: 47.5 µA
